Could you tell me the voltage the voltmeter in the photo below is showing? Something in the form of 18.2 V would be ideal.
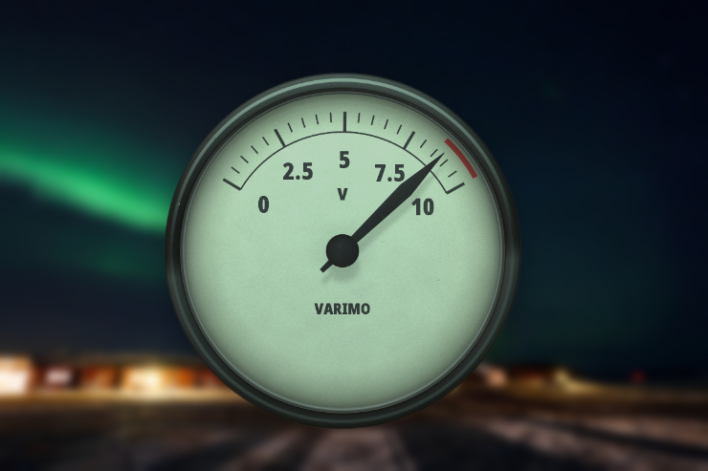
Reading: 8.75 V
